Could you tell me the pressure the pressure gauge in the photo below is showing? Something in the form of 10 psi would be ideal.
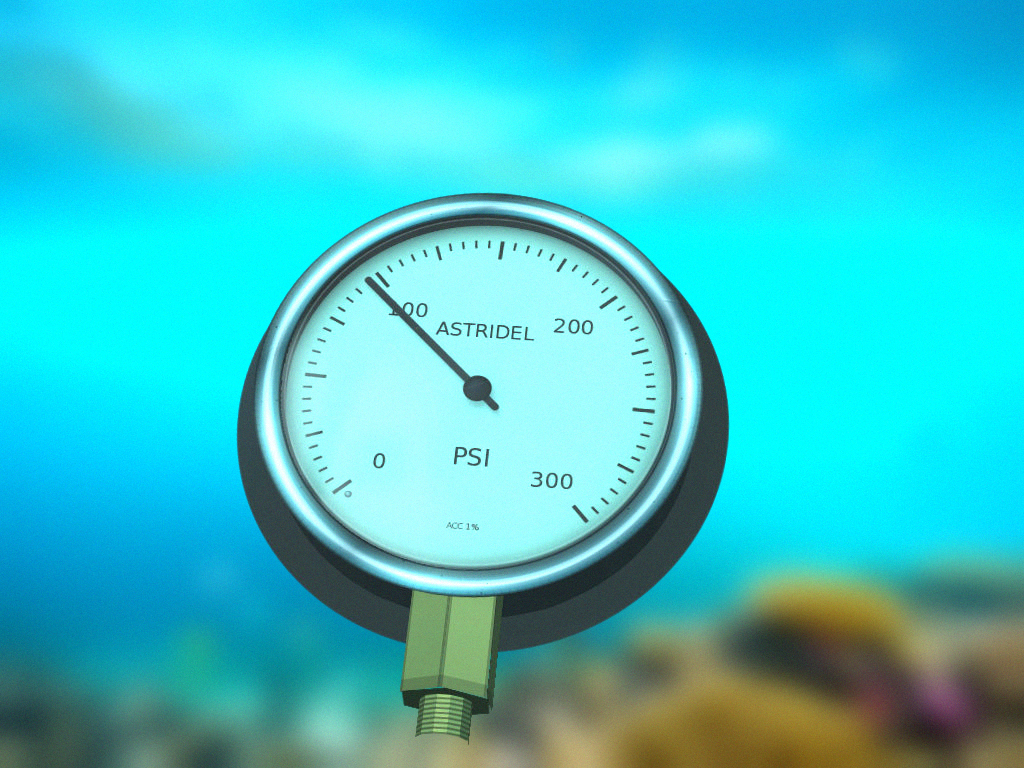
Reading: 95 psi
